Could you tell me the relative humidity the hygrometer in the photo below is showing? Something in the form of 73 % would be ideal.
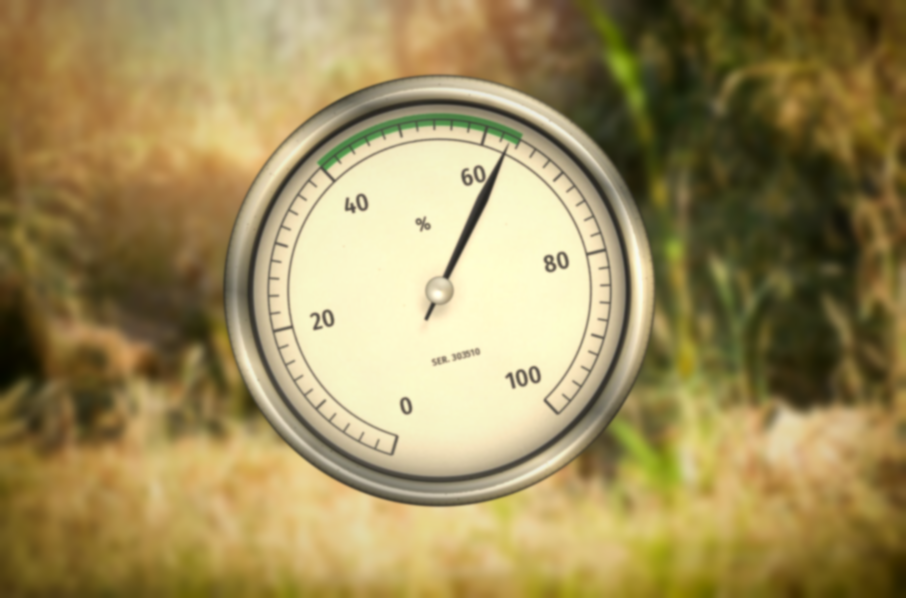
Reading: 63 %
